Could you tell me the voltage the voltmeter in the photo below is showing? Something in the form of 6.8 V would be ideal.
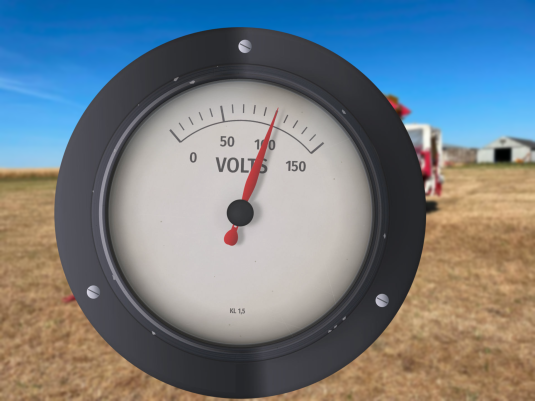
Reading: 100 V
